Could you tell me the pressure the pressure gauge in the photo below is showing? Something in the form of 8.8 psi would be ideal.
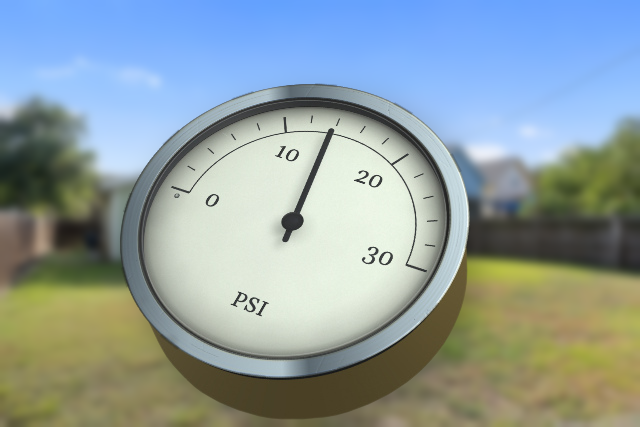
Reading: 14 psi
